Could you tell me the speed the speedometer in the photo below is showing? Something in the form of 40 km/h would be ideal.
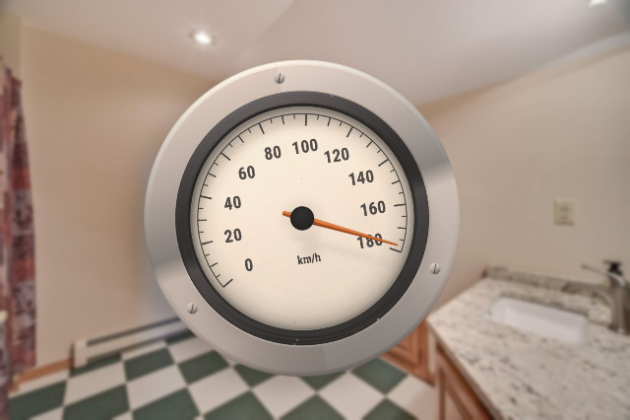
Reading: 177.5 km/h
